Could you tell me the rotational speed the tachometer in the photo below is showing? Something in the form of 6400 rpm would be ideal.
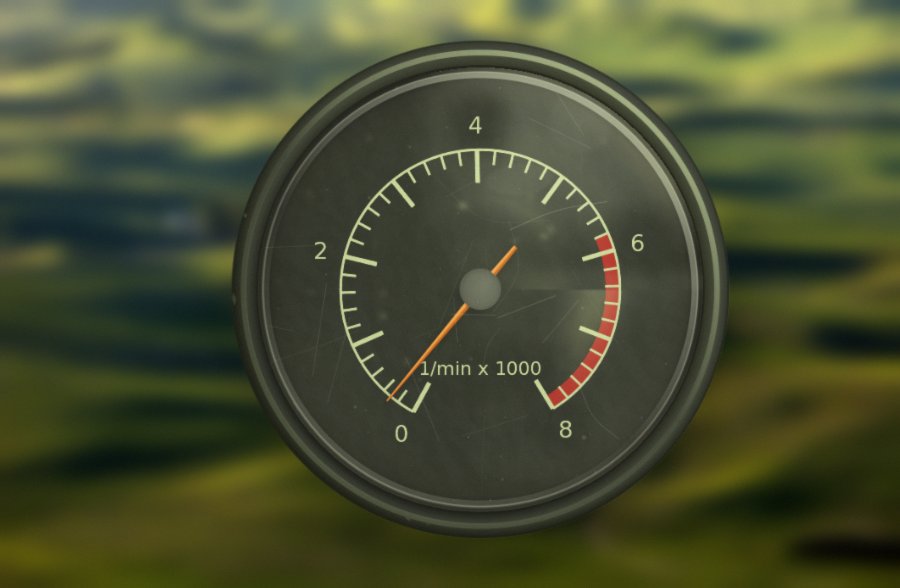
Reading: 300 rpm
